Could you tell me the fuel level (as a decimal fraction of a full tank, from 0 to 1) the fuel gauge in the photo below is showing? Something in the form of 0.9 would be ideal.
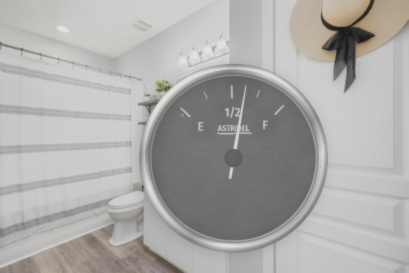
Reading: 0.625
